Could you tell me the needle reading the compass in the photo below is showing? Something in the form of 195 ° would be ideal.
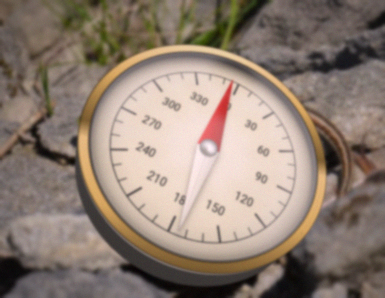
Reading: 355 °
